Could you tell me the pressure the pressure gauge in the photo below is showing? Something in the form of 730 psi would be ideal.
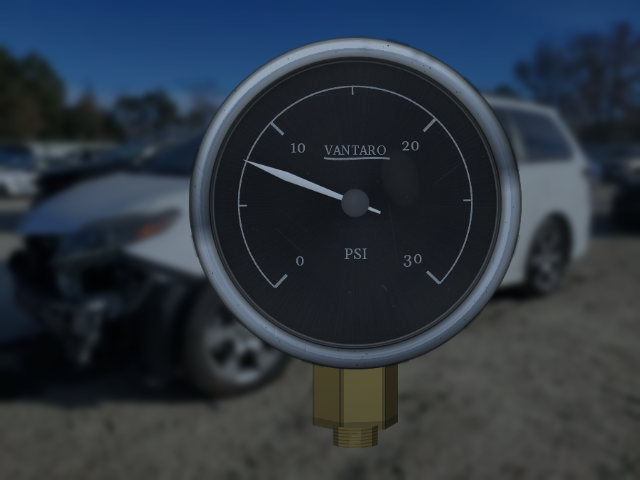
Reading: 7.5 psi
